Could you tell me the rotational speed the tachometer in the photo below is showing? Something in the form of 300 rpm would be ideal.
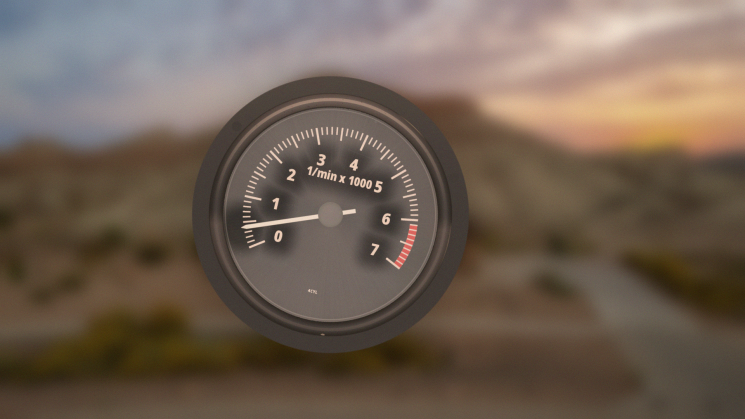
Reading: 400 rpm
